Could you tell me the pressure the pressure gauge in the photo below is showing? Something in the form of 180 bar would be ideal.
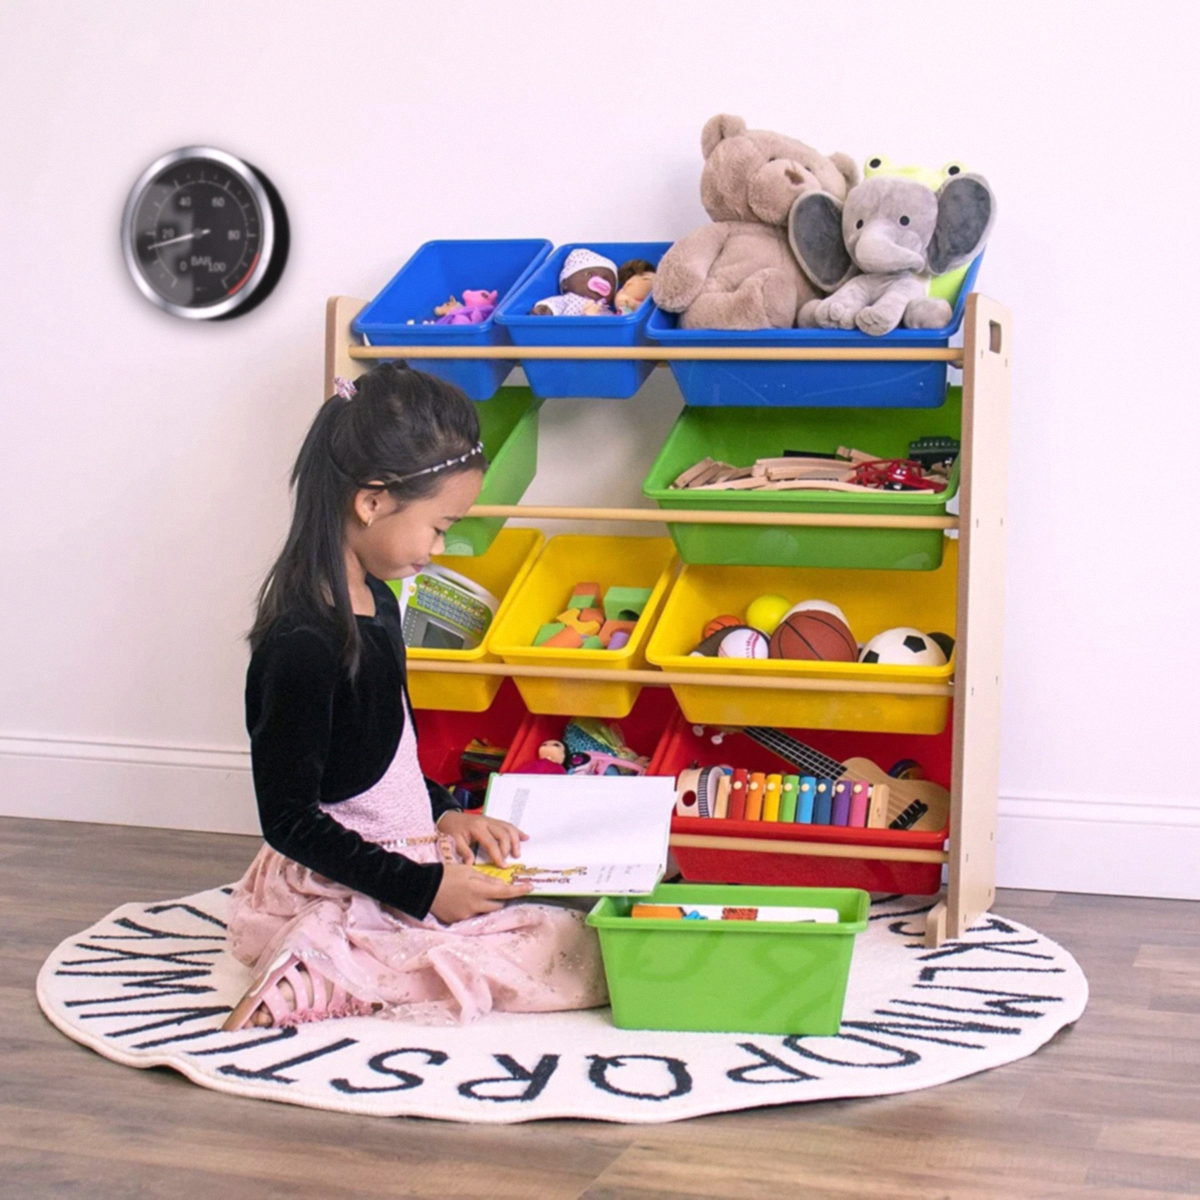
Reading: 15 bar
